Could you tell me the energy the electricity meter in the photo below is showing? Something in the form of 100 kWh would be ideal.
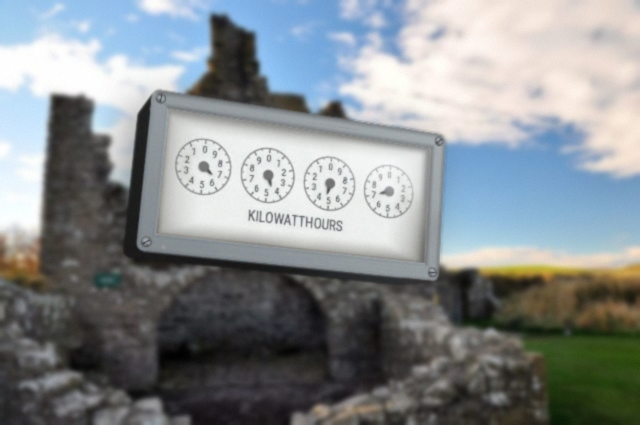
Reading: 6447 kWh
